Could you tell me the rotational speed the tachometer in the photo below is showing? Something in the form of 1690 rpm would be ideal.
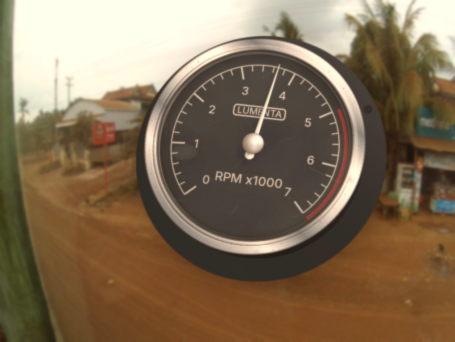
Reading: 3700 rpm
